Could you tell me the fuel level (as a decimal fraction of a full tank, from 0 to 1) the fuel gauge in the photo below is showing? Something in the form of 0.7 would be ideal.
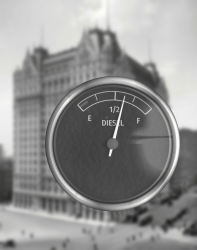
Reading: 0.625
